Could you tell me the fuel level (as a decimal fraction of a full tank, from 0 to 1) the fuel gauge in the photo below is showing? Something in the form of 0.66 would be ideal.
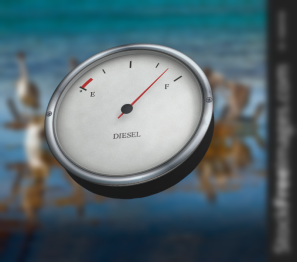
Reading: 0.875
